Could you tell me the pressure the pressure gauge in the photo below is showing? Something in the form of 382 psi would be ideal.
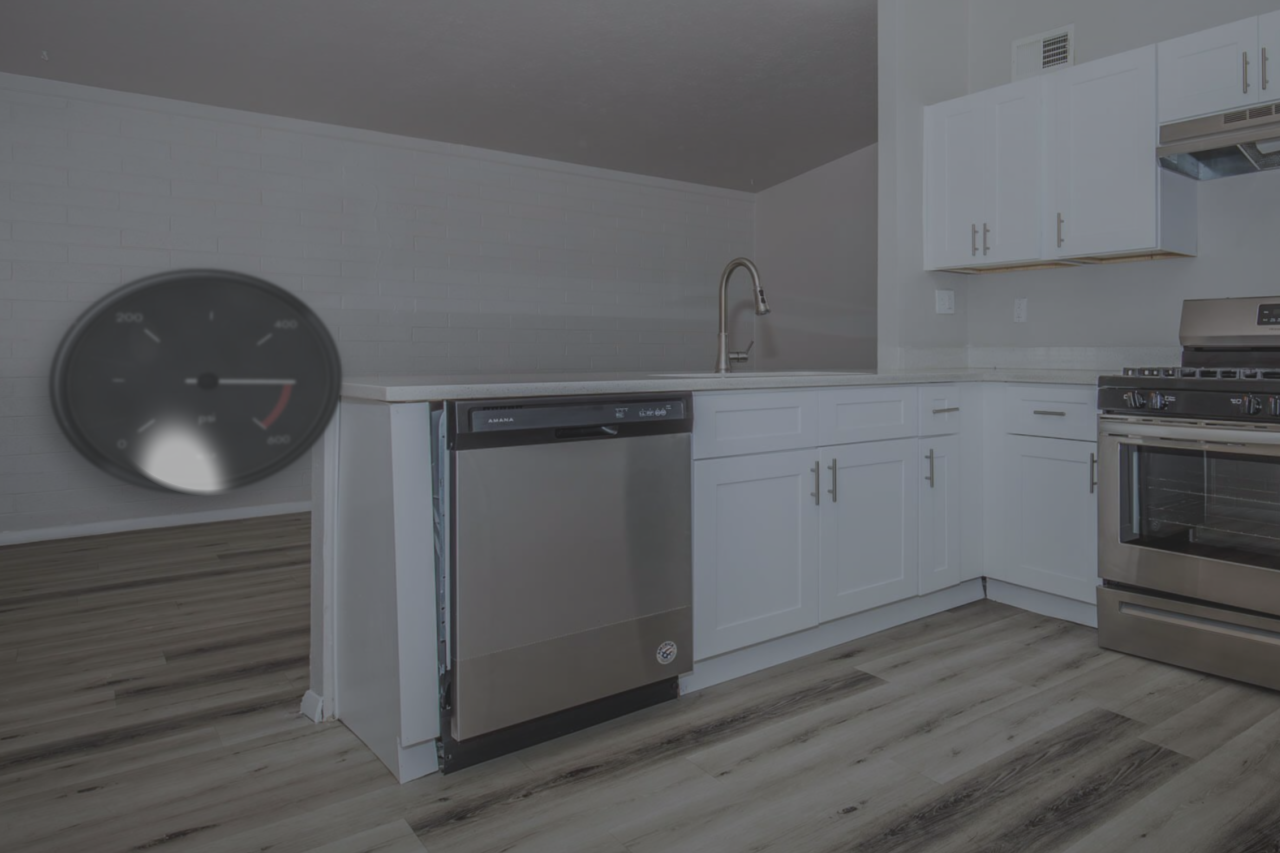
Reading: 500 psi
